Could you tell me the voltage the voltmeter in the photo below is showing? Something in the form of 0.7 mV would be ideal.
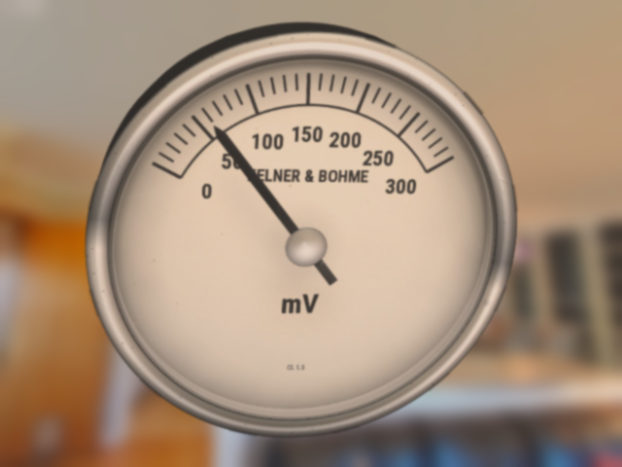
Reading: 60 mV
